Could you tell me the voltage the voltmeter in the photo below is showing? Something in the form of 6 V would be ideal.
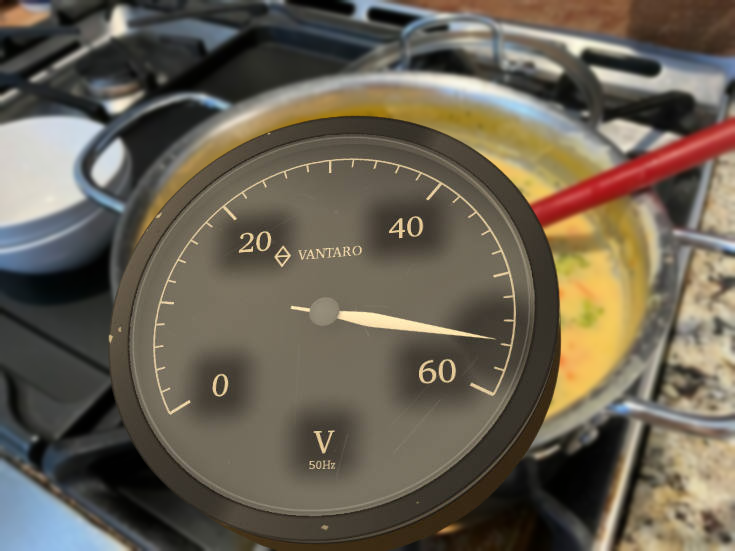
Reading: 56 V
